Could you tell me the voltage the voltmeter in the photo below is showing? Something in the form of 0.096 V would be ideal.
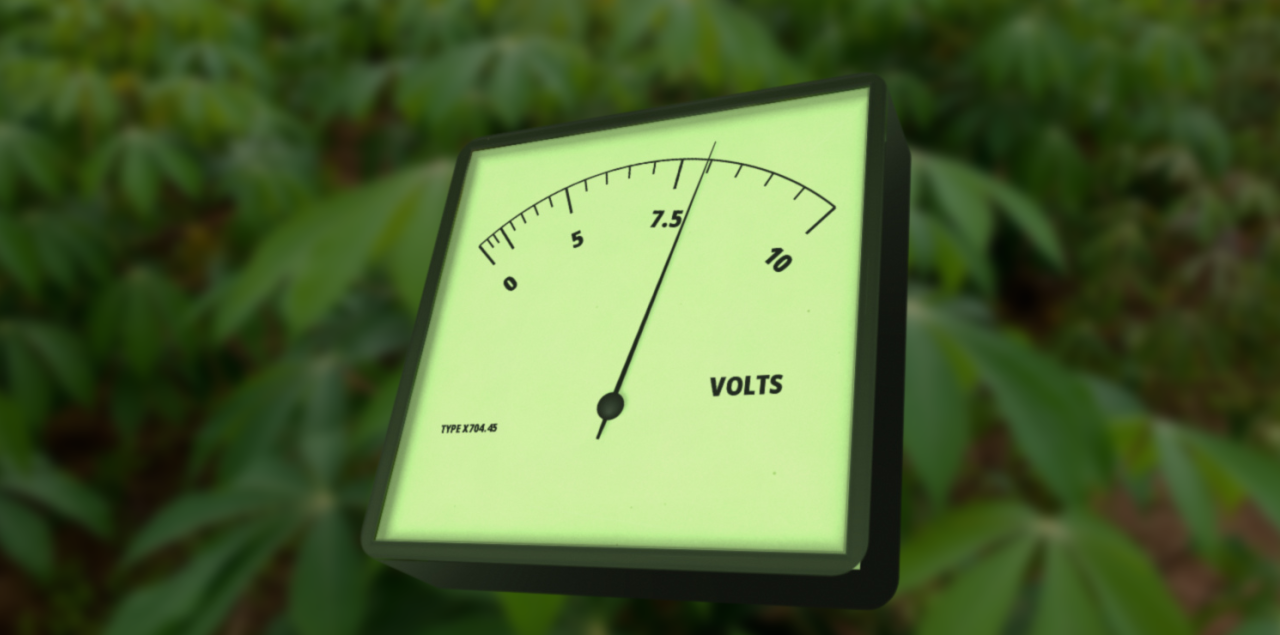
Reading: 8 V
